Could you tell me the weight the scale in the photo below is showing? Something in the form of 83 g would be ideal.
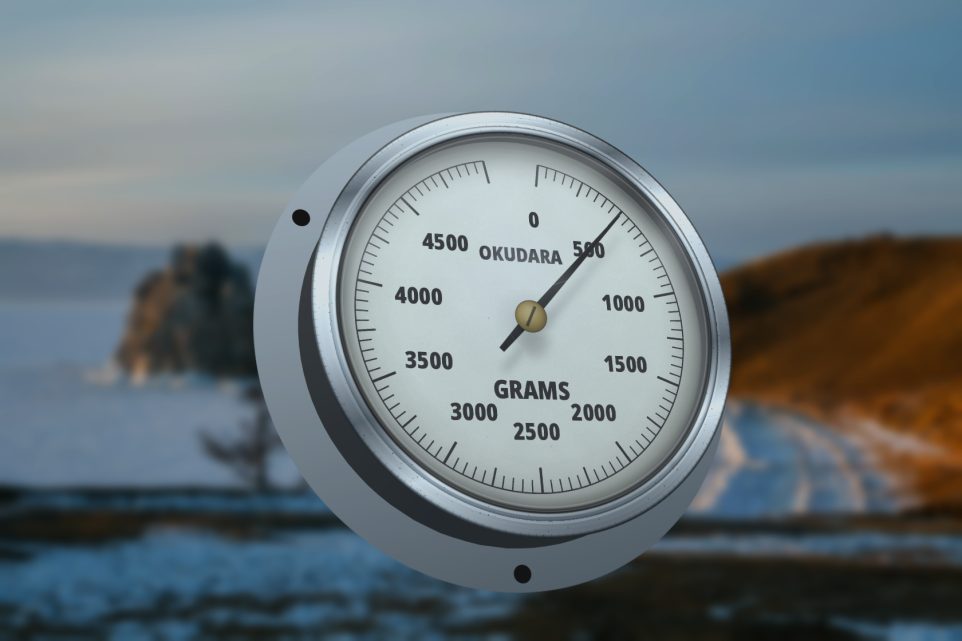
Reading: 500 g
